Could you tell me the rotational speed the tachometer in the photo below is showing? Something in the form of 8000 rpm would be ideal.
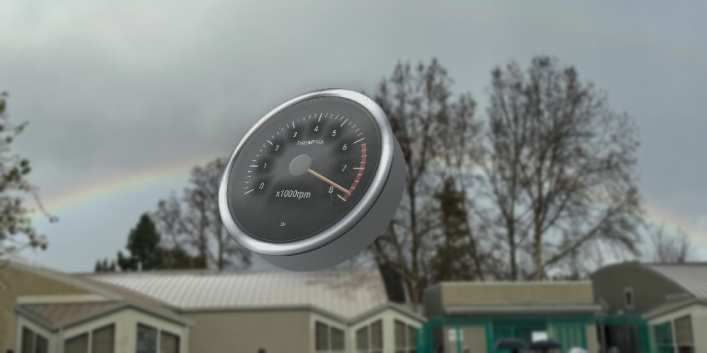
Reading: 7800 rpm
